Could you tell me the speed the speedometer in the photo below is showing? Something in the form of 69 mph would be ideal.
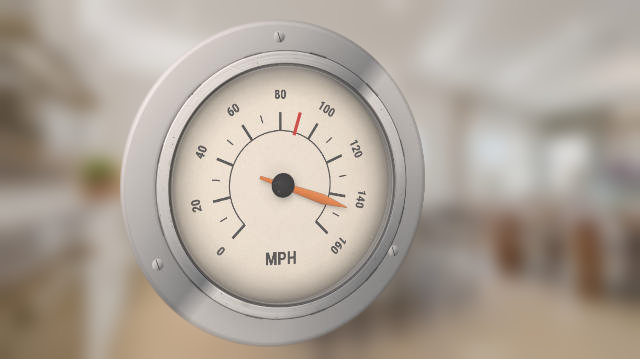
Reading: 145 mph
